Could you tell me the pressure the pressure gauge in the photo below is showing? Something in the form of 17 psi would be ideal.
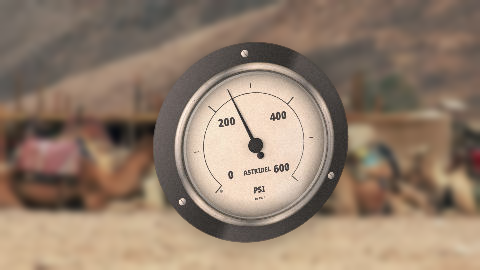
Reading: 250 psi
